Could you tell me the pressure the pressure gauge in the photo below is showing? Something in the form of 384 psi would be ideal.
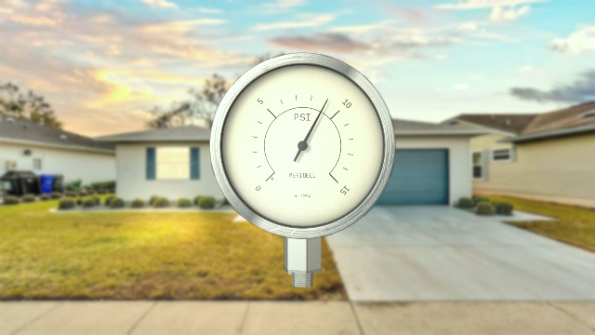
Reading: 9 psi
